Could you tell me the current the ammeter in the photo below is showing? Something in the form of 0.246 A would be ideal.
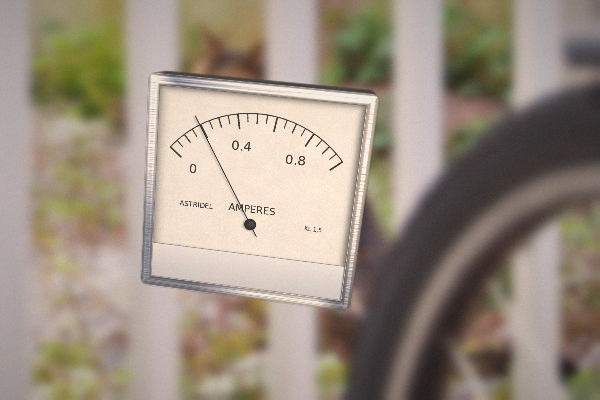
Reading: 0.2 A
